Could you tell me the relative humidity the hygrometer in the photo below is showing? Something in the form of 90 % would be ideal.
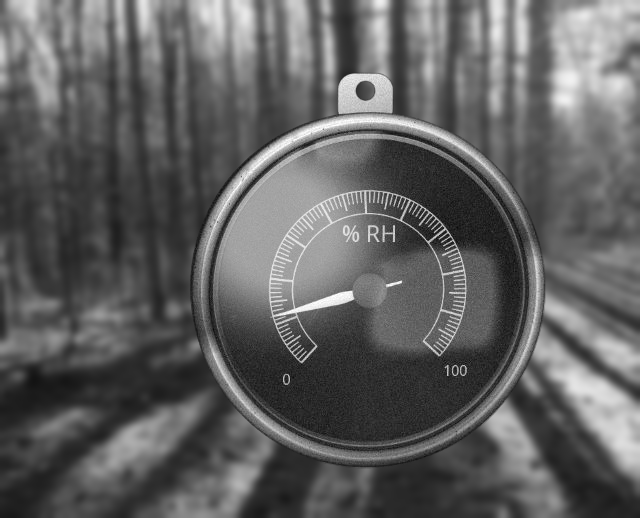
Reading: 12 %
